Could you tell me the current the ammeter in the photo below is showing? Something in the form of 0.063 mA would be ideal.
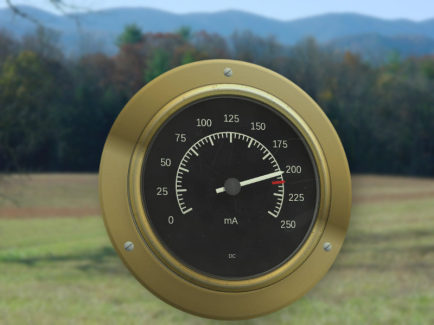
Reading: 200 mA
